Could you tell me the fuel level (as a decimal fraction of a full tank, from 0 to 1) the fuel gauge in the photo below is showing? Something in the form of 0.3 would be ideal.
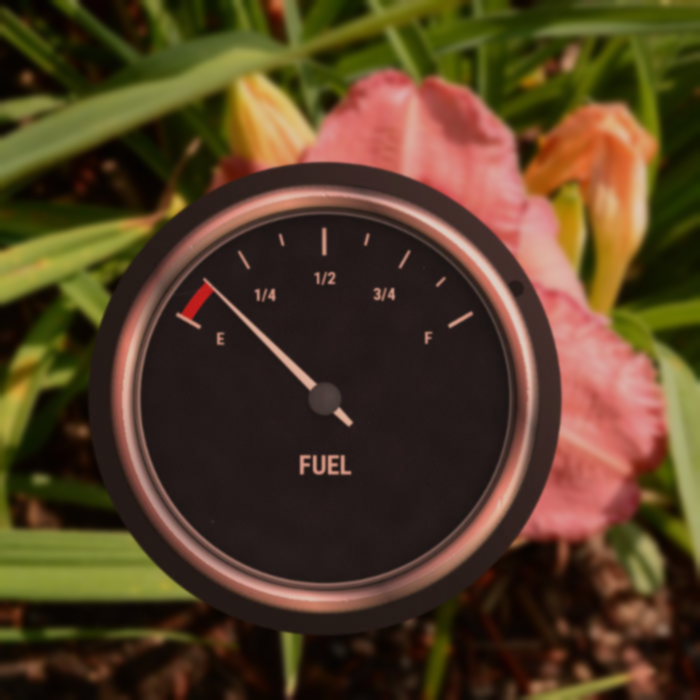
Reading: 0.125
